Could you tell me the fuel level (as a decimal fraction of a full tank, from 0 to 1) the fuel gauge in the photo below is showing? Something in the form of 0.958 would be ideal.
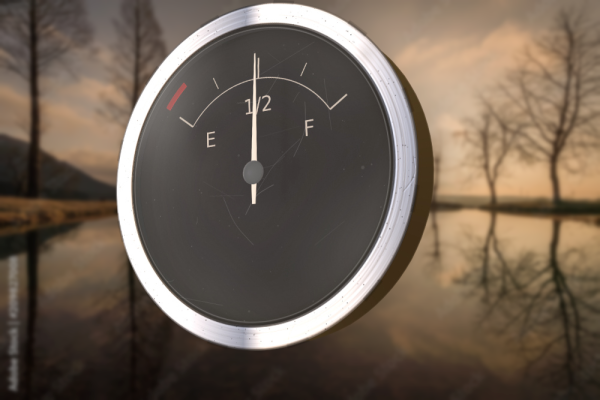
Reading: 0.5
